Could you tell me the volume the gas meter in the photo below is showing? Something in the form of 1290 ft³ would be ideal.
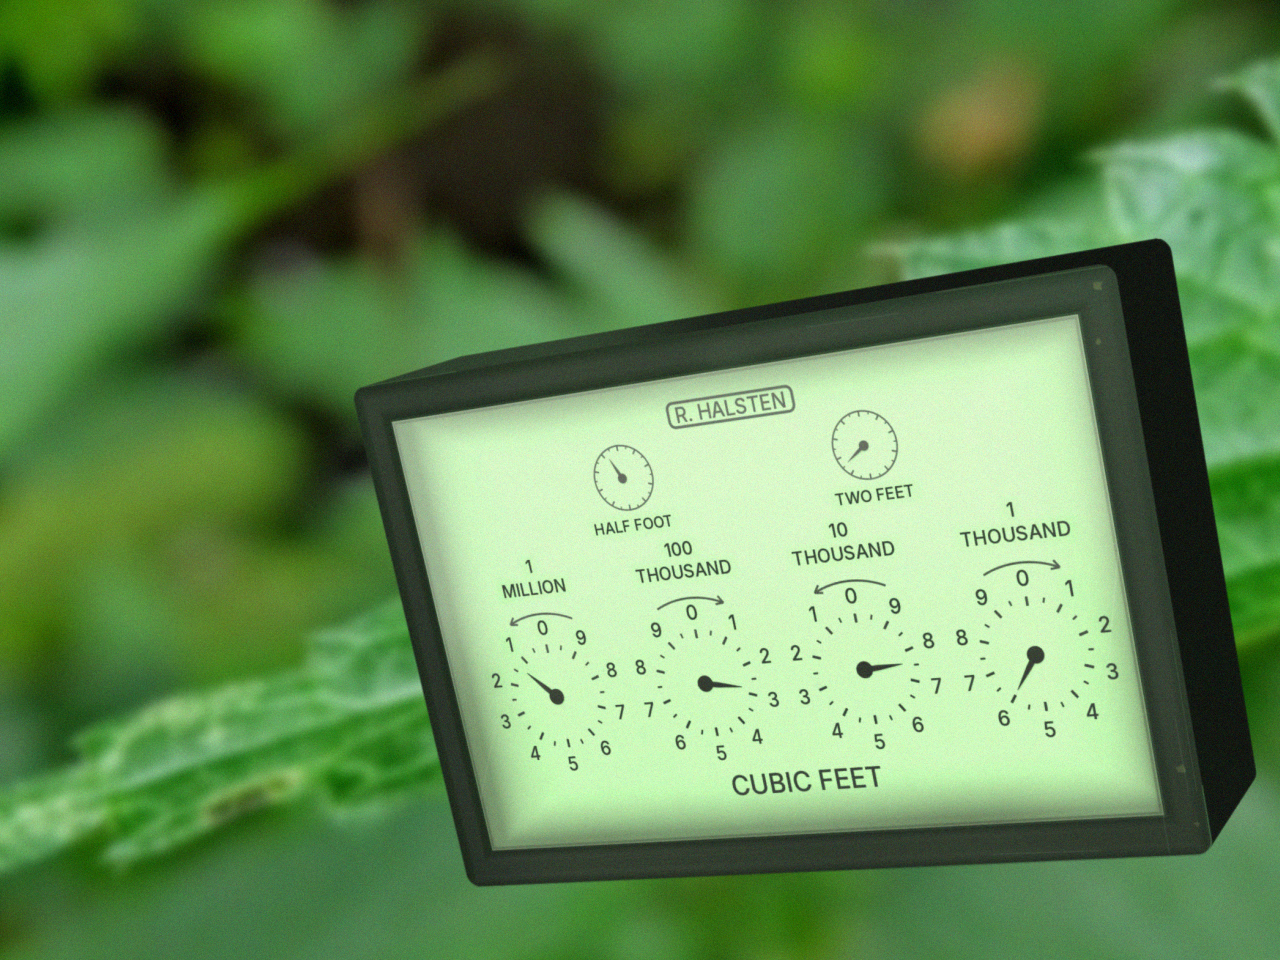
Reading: 127600 ft³
